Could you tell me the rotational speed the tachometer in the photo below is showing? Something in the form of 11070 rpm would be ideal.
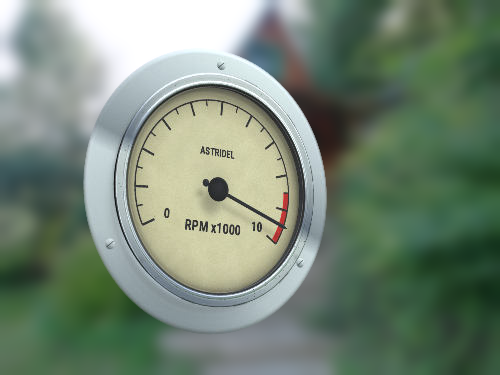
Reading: 9500 rpm
